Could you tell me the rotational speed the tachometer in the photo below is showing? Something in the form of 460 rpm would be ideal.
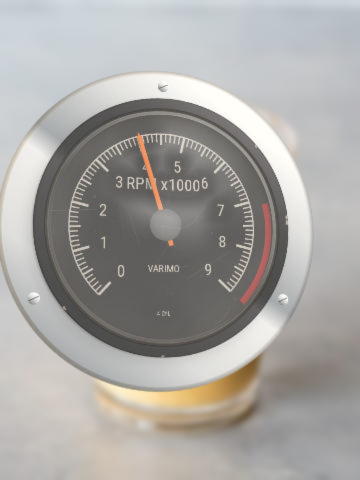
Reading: 4000 rpm
